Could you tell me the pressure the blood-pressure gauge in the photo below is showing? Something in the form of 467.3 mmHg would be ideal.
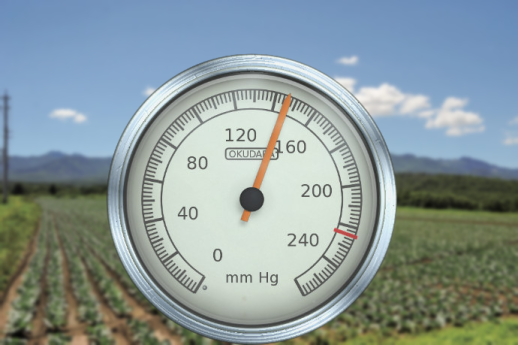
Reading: 146 mmHg
